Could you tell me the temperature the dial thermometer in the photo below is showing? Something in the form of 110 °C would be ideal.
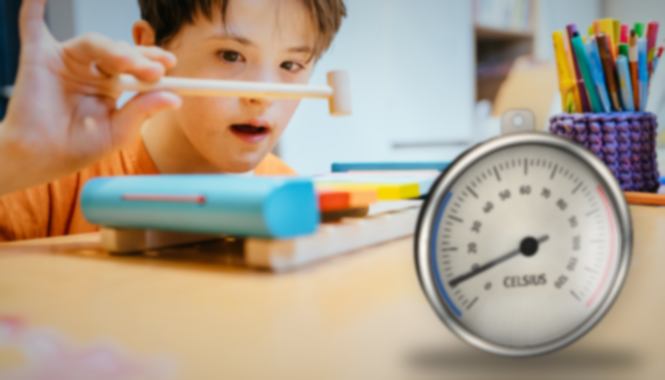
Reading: 10 °C
